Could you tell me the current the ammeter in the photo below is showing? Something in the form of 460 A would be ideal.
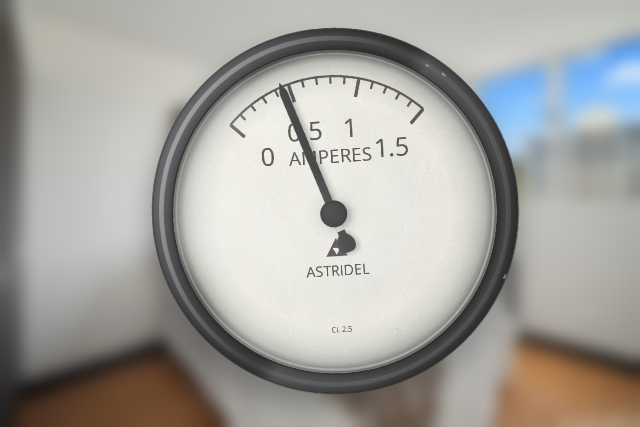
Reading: 0.45 A
